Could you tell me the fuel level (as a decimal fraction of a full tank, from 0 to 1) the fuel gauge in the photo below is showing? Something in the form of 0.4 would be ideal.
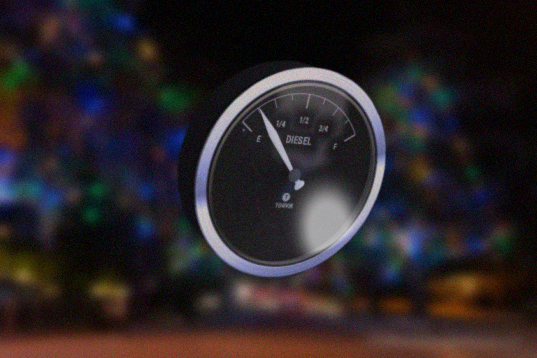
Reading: 0.125
